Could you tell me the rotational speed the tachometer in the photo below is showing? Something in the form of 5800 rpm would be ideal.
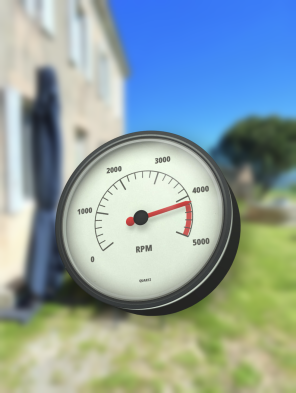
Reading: 4200 rpm
